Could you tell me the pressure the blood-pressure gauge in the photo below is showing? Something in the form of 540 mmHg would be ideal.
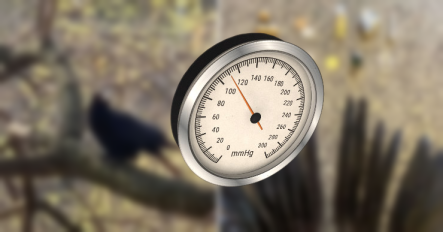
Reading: 110 mmHg
